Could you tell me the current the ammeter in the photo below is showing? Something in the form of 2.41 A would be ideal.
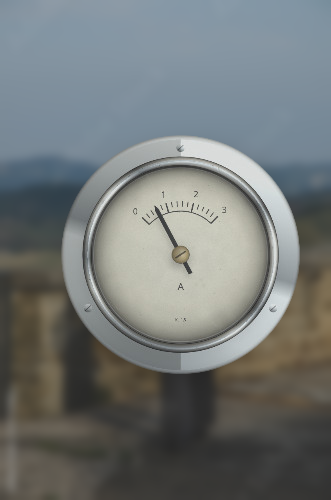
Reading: 0.6 A
